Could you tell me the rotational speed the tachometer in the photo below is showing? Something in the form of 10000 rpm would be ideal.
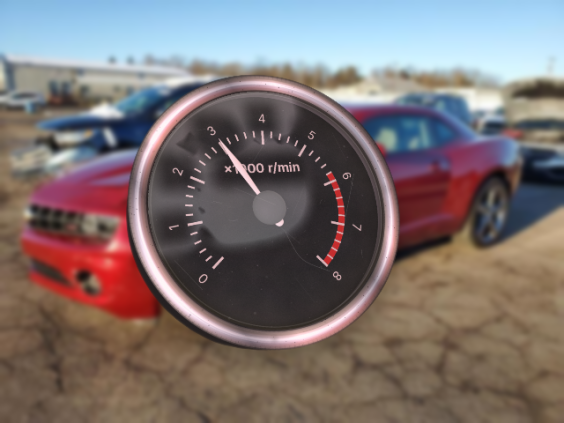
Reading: 3000 rpm
